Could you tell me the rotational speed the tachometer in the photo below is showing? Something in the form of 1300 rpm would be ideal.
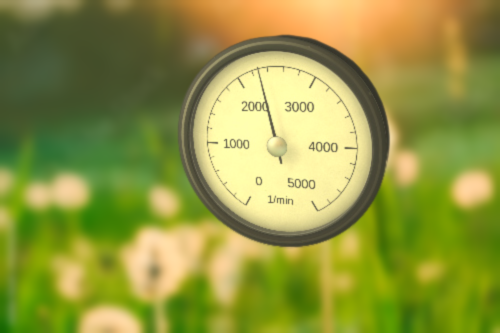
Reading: 2300 rpm
